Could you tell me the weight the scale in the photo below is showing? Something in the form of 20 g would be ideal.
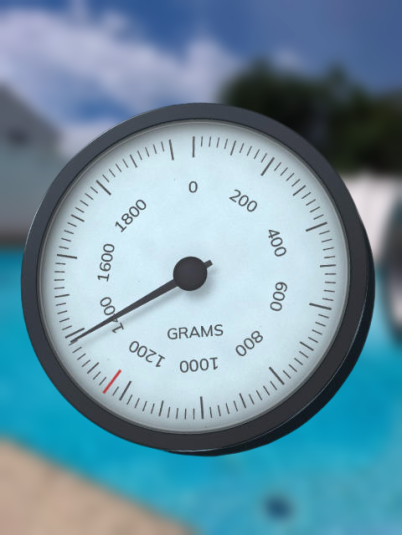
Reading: 1380 g
